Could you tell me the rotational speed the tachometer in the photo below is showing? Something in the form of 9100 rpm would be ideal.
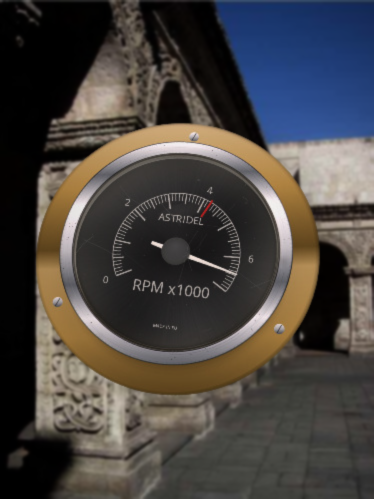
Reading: 6500 rpm
